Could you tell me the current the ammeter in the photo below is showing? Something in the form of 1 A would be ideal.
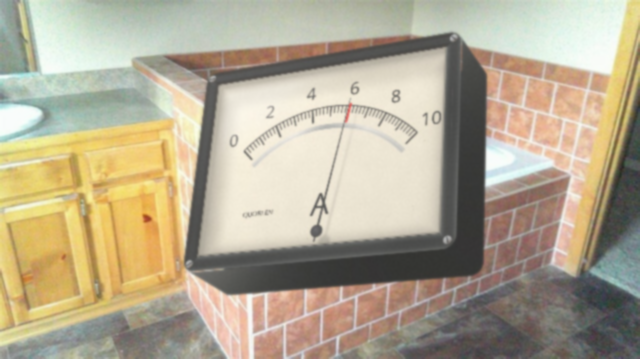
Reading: 6 A
